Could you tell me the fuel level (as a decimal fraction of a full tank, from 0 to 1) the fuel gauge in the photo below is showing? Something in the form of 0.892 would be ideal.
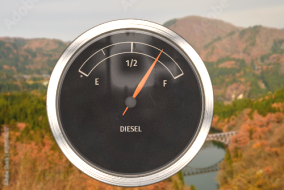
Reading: 0.75
